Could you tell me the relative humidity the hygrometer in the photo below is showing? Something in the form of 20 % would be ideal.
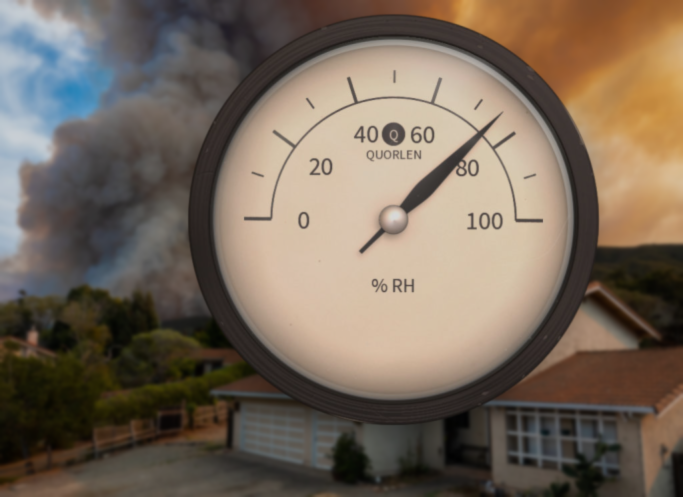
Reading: 75 %
